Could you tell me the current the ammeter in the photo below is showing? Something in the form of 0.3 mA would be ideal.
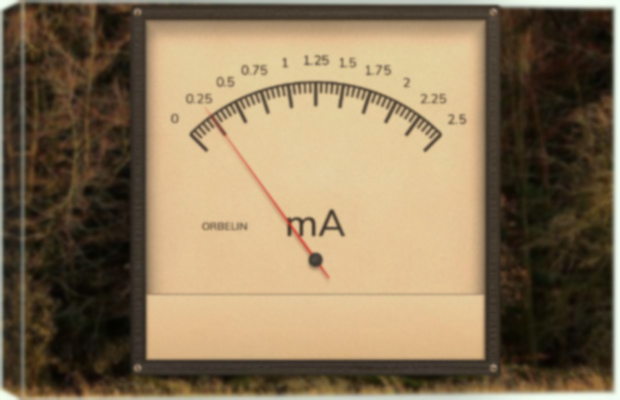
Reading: 0.25 mA
